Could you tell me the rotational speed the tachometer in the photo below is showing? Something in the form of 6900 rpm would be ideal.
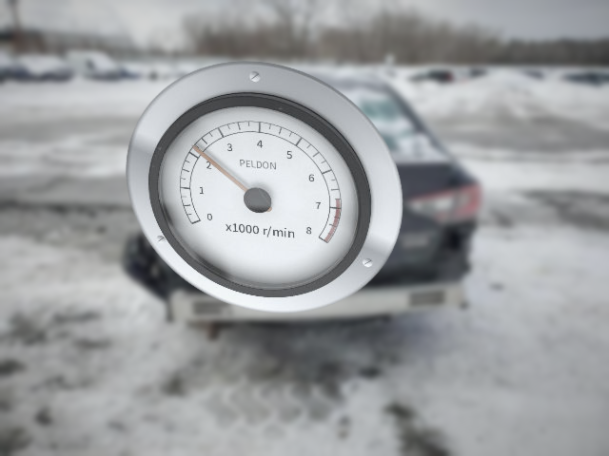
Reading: 2250 rpm
